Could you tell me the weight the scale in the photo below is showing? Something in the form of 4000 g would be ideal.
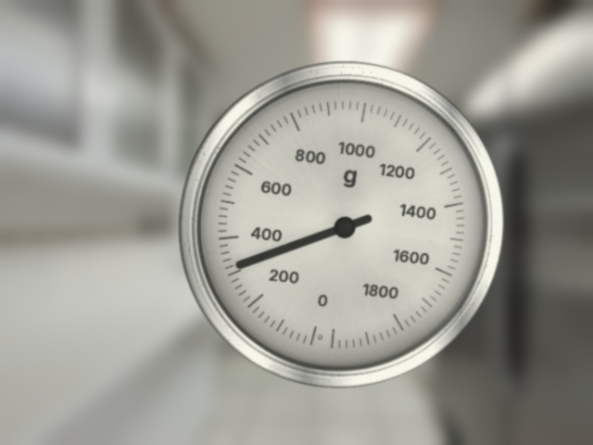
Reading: 320 g
